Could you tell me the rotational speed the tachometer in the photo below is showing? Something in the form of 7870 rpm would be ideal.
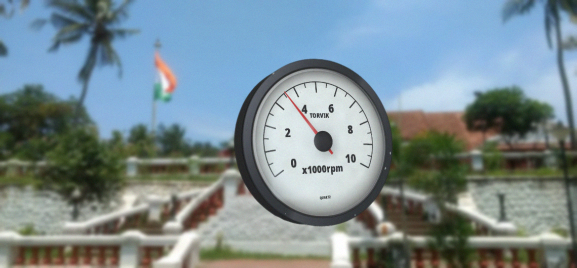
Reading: 3500 rpm
